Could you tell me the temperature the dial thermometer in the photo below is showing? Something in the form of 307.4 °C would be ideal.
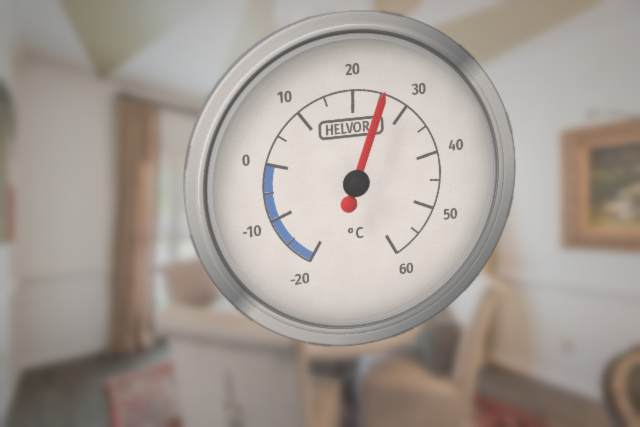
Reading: 25 °C
